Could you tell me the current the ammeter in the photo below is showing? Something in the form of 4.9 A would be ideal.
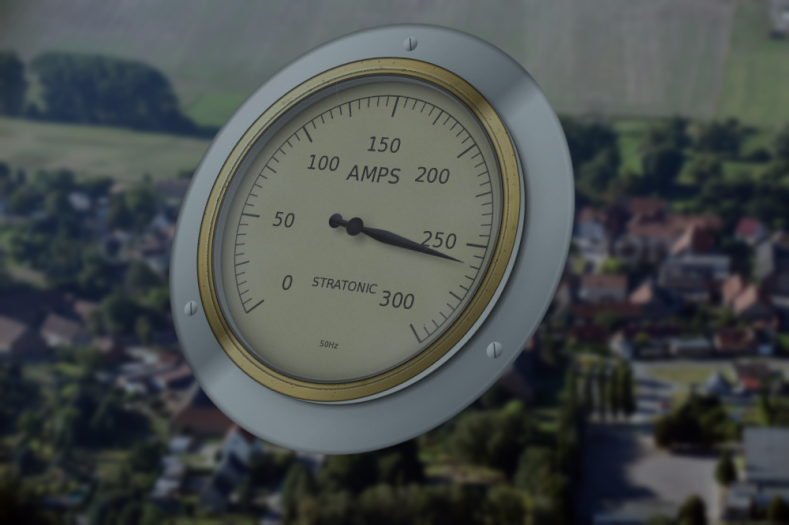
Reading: 260 A
